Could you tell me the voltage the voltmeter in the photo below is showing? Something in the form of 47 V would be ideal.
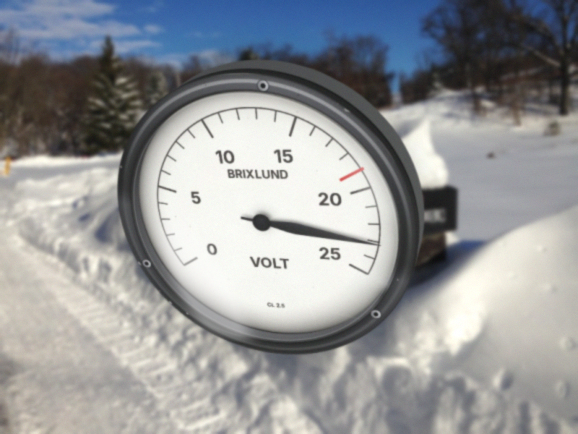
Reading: 23 V
